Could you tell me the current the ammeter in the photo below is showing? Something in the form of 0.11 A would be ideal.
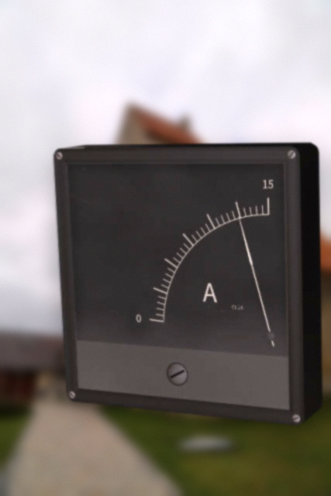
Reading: 12.5 A
